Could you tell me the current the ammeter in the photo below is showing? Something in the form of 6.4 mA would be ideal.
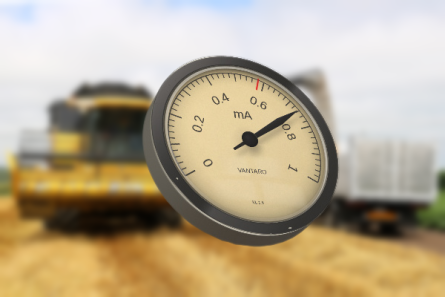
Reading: 0.74 mA
